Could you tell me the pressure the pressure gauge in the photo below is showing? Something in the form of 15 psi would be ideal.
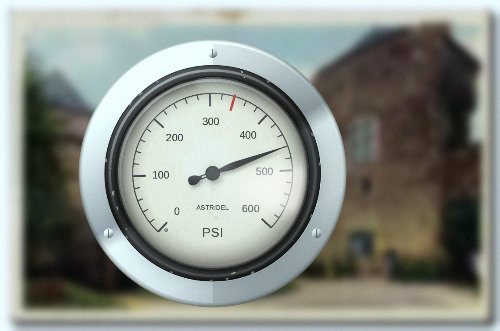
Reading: 460 psi
